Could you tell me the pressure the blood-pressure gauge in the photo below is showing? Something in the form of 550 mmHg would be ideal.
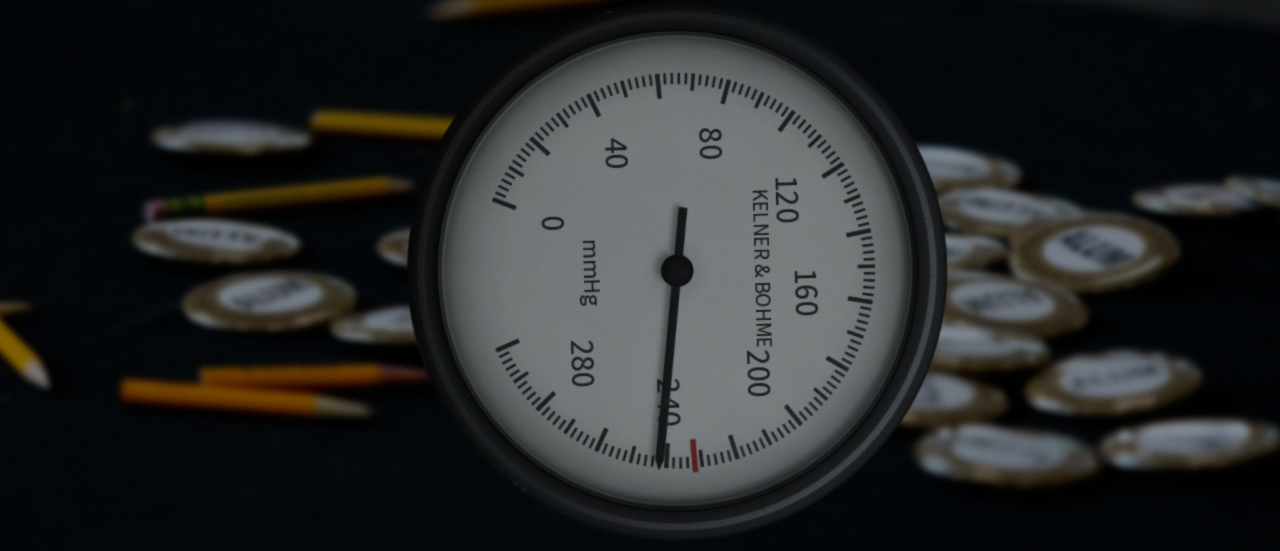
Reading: 242 mmHg
